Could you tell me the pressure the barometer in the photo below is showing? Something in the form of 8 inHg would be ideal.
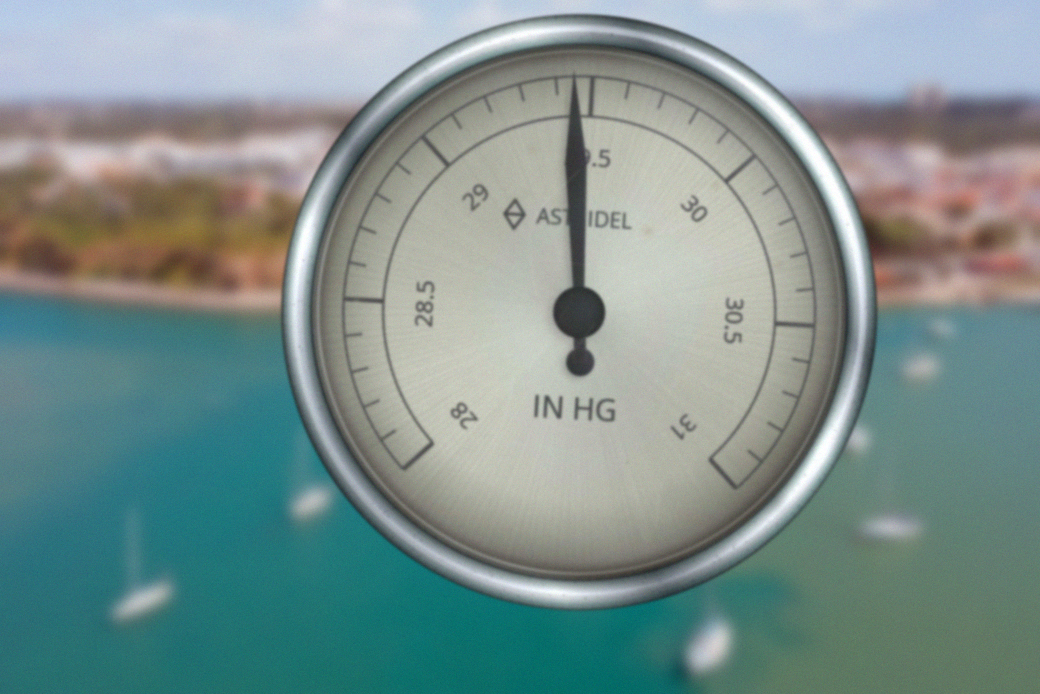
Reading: 29.45 inHg
